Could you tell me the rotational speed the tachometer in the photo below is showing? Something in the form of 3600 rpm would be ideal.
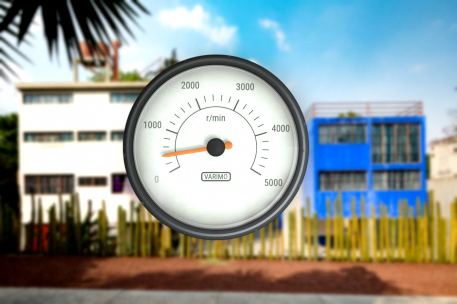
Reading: 400 rpm
